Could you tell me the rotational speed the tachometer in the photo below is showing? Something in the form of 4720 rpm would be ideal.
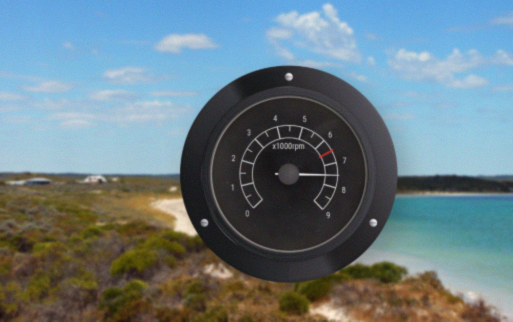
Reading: 7500 rpm
